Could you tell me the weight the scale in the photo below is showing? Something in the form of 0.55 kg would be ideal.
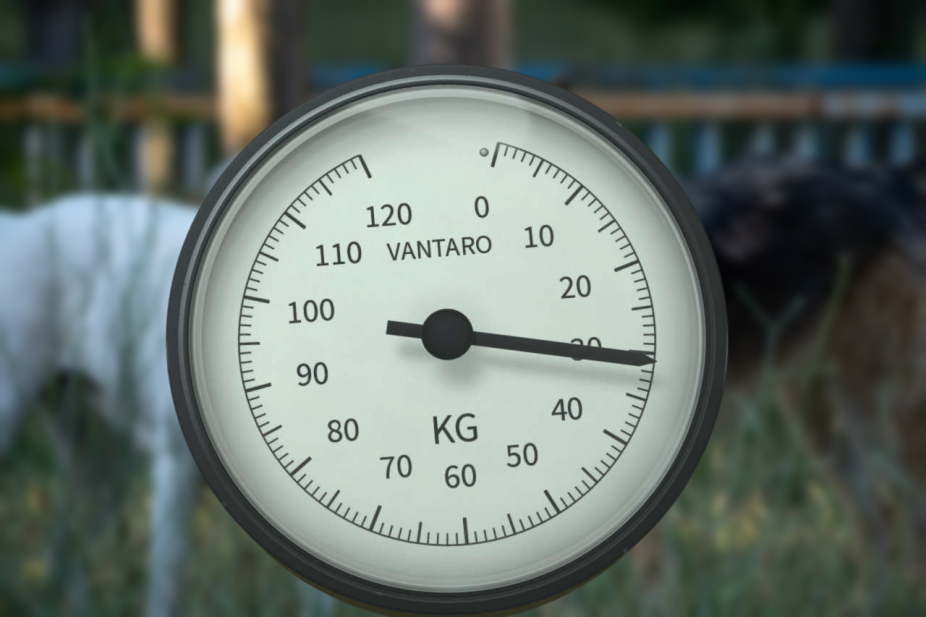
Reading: 31 kg
